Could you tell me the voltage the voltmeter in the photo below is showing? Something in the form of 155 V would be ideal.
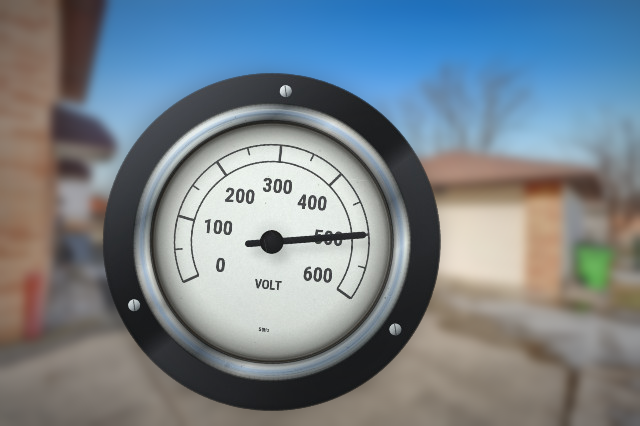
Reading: 500 V
